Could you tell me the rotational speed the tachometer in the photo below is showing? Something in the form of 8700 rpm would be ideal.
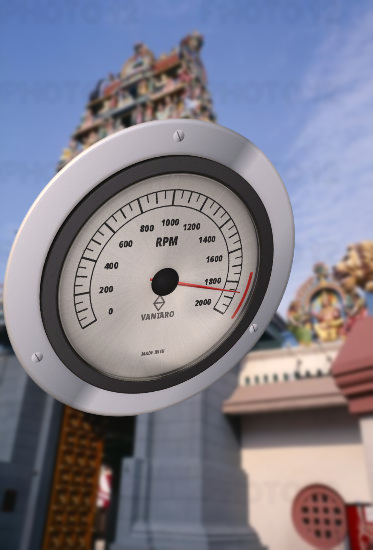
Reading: 1850 rpm
